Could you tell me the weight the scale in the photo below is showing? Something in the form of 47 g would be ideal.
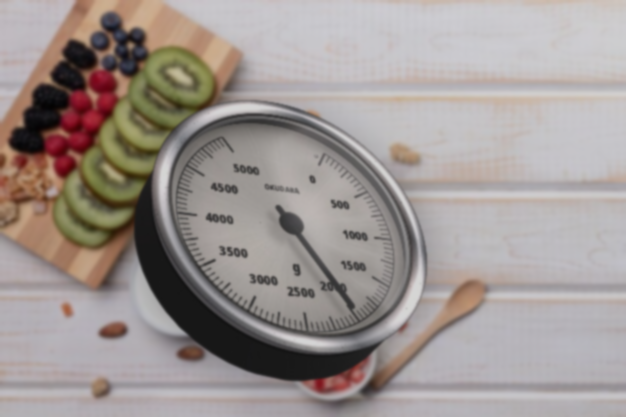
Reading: 2000 g
